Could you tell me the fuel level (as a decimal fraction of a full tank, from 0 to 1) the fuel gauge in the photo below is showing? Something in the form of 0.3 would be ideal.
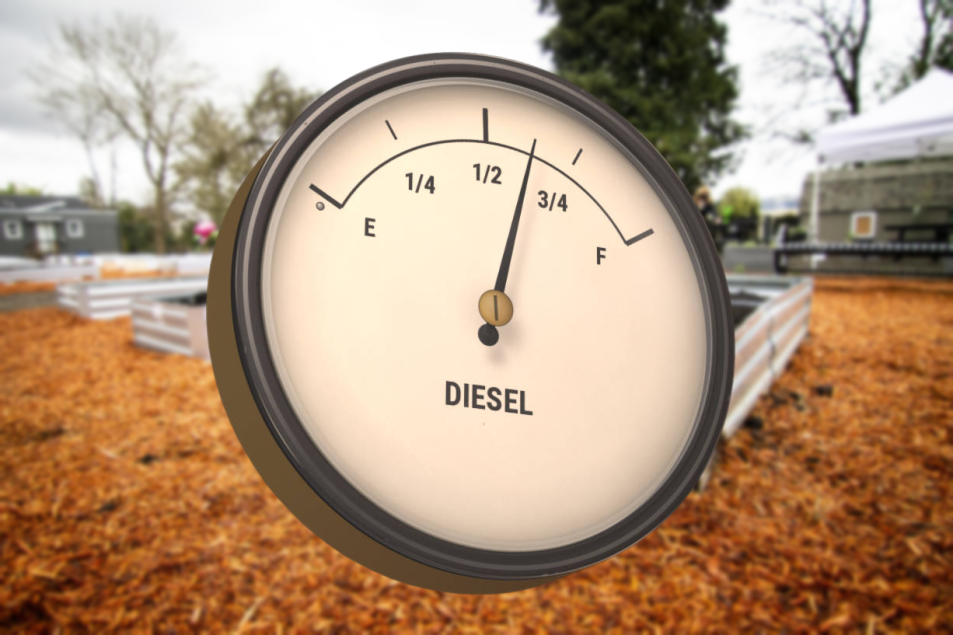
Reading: 0.625
